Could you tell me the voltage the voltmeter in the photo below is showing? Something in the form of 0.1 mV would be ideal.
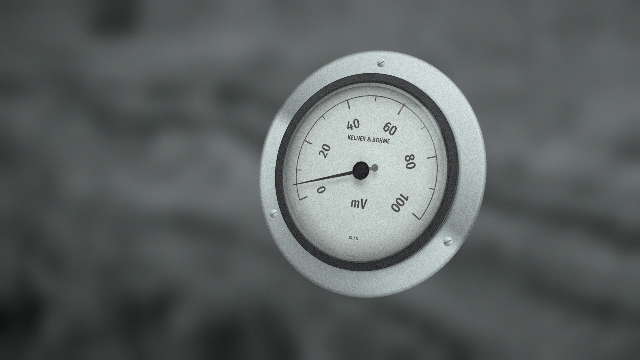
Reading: 5 mV
